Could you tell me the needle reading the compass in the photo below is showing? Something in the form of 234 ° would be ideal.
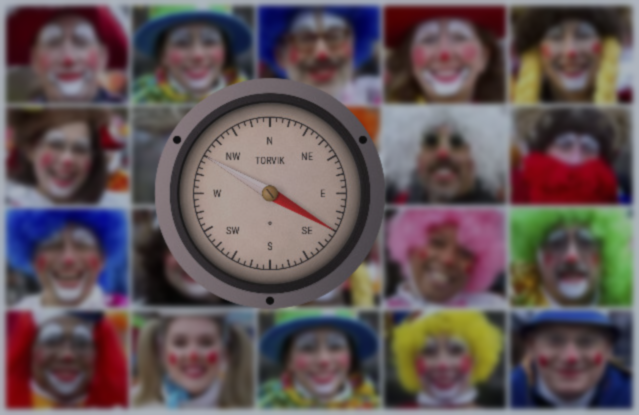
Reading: 120 °
